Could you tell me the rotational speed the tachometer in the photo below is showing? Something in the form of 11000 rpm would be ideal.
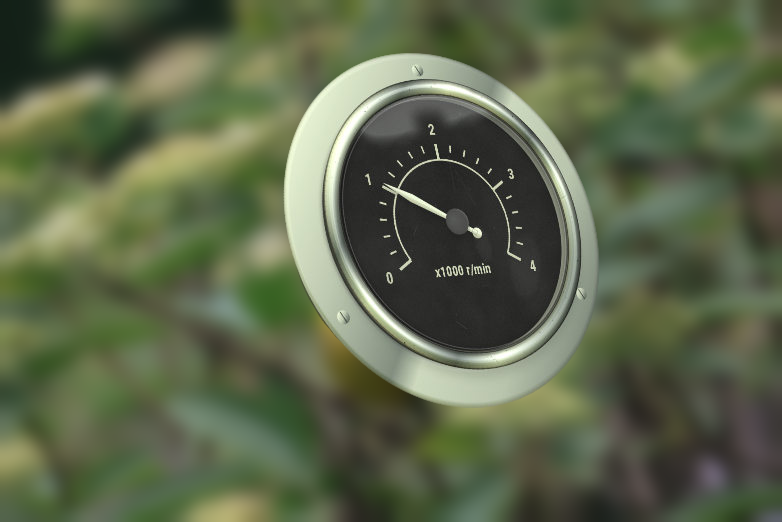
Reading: 1000 rpm
